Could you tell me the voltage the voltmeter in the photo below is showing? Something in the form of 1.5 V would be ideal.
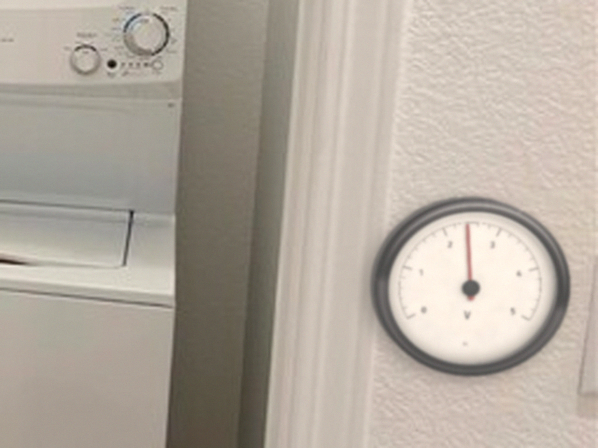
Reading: 2.4 V
